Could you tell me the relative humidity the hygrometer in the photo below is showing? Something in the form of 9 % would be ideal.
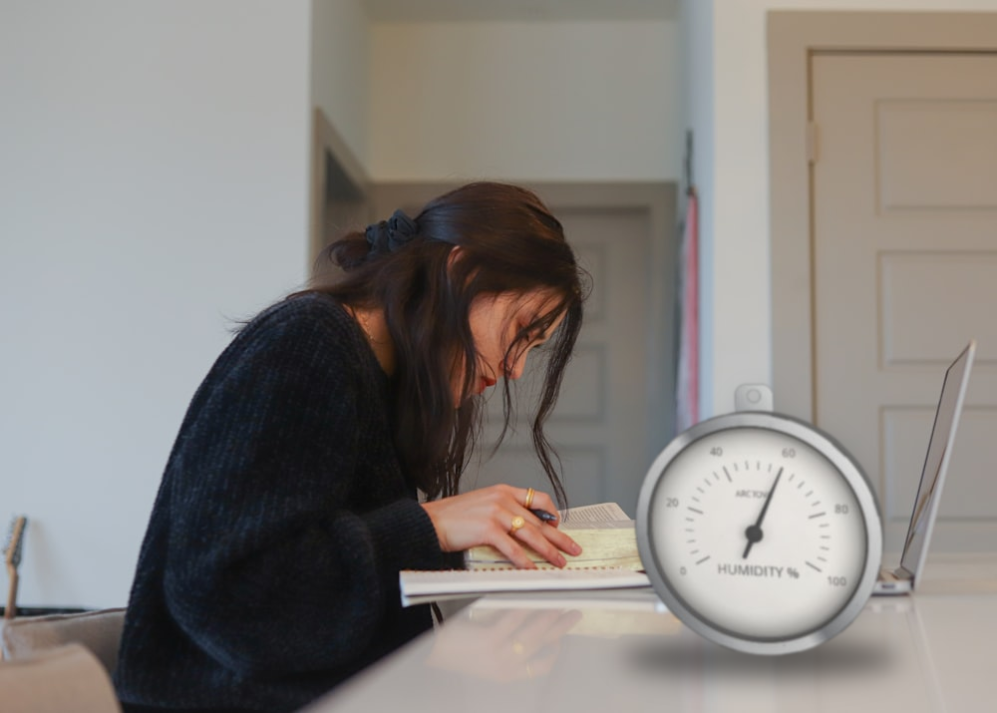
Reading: 60 %
